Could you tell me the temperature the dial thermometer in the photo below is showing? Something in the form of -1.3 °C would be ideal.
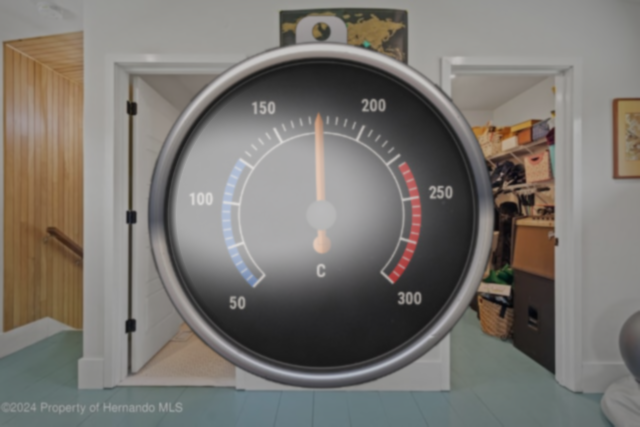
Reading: 175 °C
